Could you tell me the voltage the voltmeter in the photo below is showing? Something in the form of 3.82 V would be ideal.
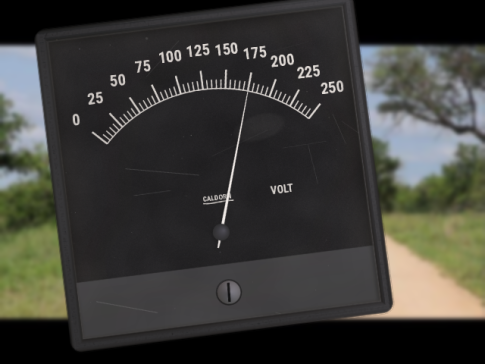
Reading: 175 V
